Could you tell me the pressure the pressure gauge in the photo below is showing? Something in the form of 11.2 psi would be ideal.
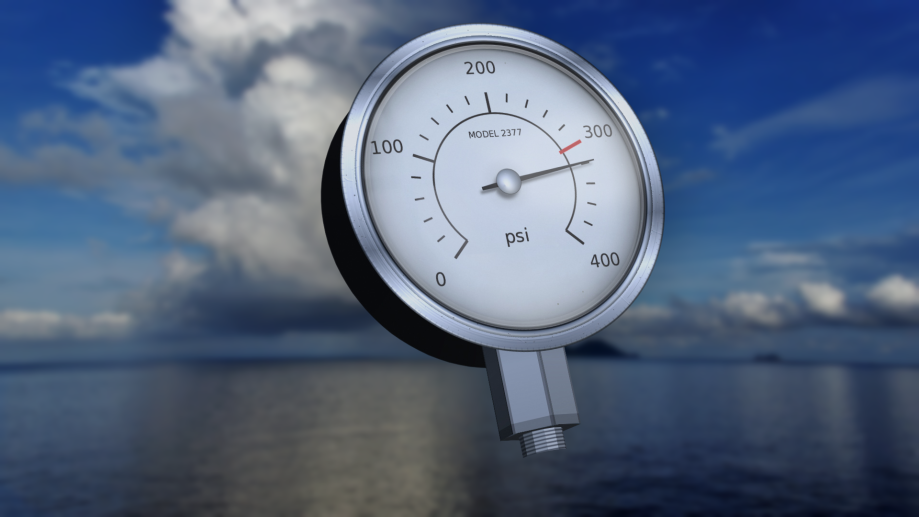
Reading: 320 psi
